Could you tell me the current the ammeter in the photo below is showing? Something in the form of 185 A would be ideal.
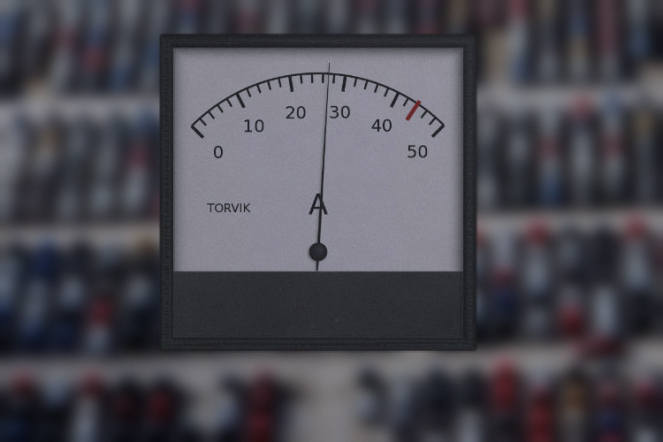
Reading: 27 A
